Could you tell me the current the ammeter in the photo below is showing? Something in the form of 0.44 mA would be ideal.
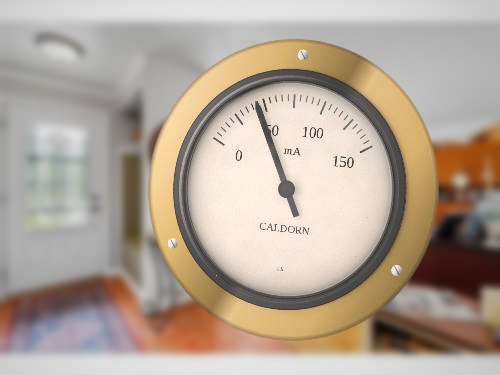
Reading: 45 mA
